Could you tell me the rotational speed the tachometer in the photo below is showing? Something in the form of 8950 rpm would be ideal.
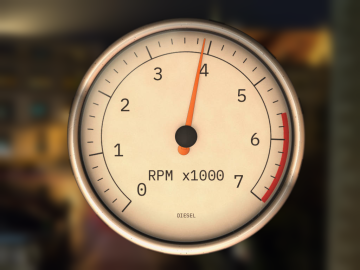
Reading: 3900 rpm
